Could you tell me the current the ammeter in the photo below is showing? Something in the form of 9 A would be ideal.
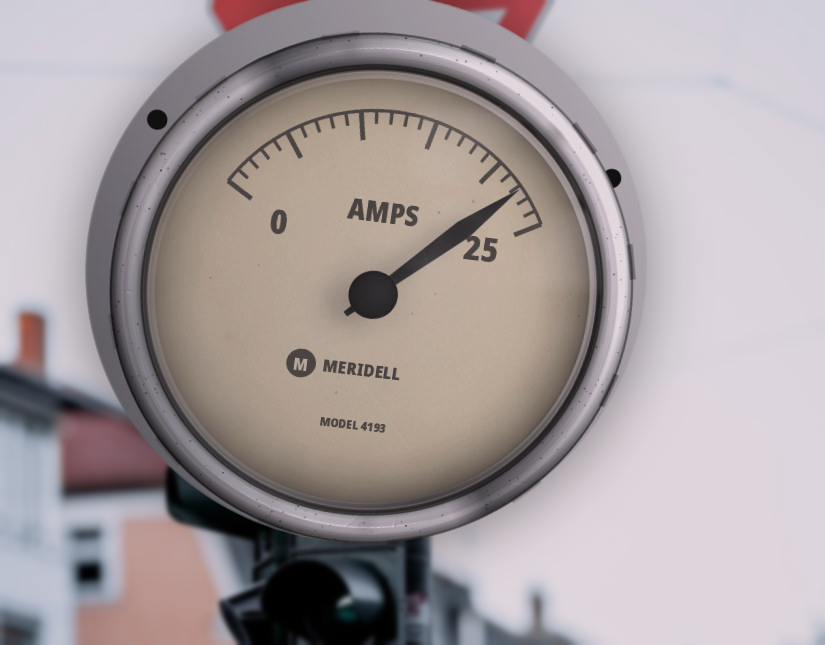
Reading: 22 A
